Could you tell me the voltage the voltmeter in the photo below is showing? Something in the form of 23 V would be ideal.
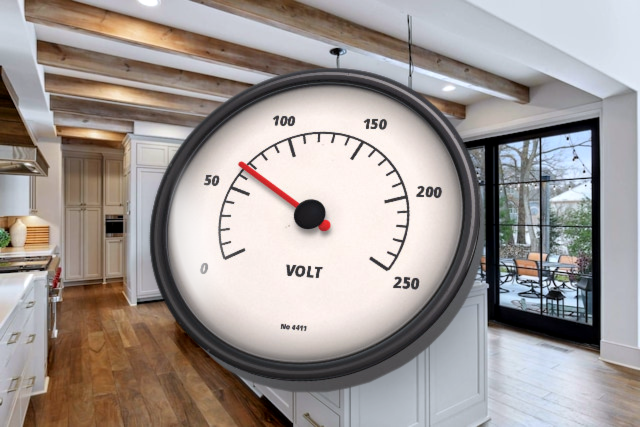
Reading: 65 V
